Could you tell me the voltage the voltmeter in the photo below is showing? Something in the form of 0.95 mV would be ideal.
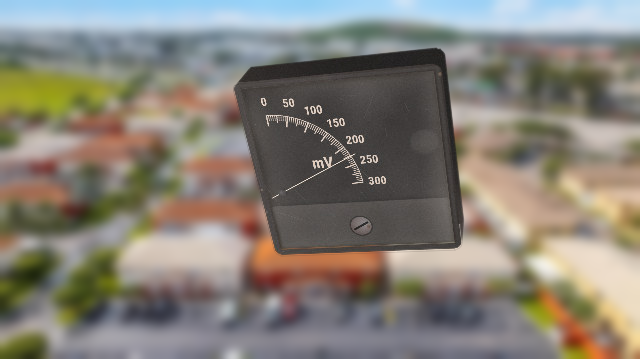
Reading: 225 mV
